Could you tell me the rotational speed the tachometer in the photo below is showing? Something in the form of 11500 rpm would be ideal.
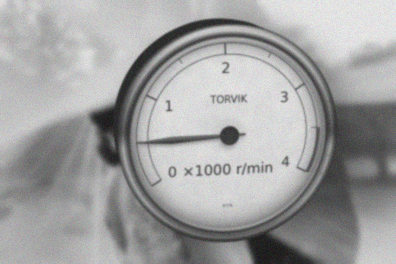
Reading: 500 rpm
